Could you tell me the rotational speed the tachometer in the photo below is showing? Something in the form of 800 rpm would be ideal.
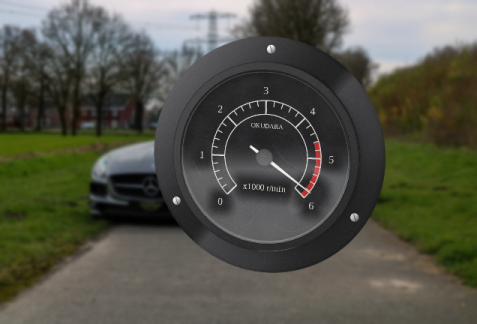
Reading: 5800 rpm
